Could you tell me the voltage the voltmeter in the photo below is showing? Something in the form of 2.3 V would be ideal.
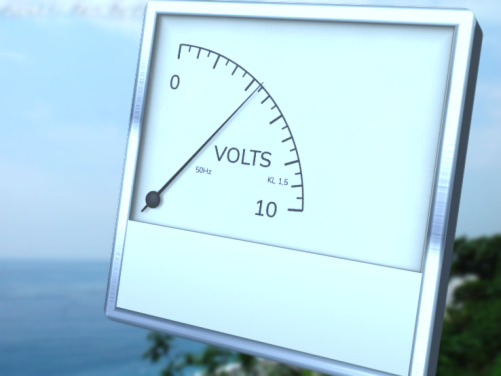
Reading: 4.5 V
